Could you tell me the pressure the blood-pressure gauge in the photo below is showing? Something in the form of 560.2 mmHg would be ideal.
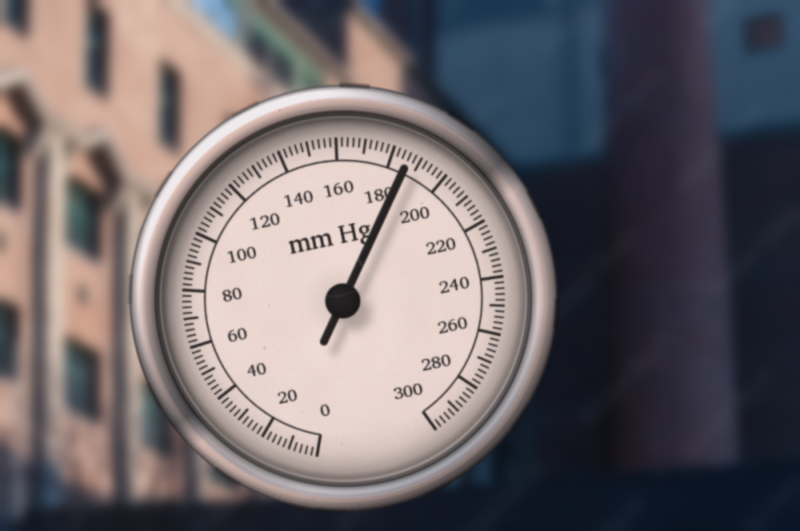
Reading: 186 mmHg
